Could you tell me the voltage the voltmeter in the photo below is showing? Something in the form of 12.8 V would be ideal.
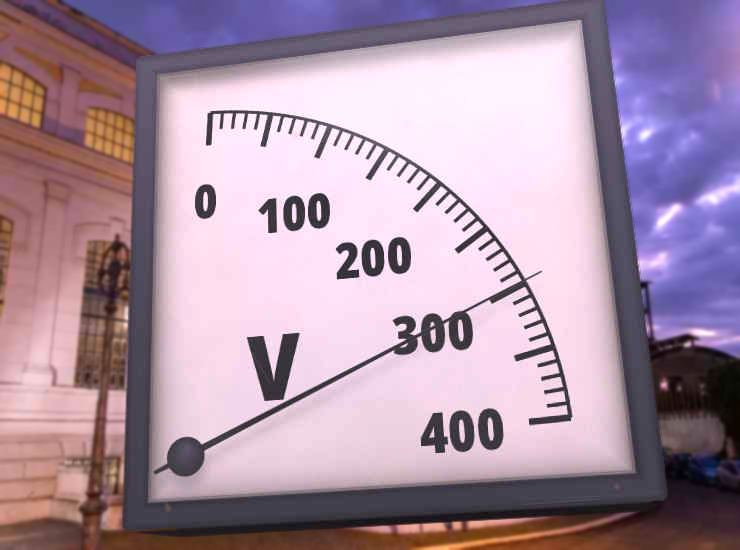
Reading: 300 V
